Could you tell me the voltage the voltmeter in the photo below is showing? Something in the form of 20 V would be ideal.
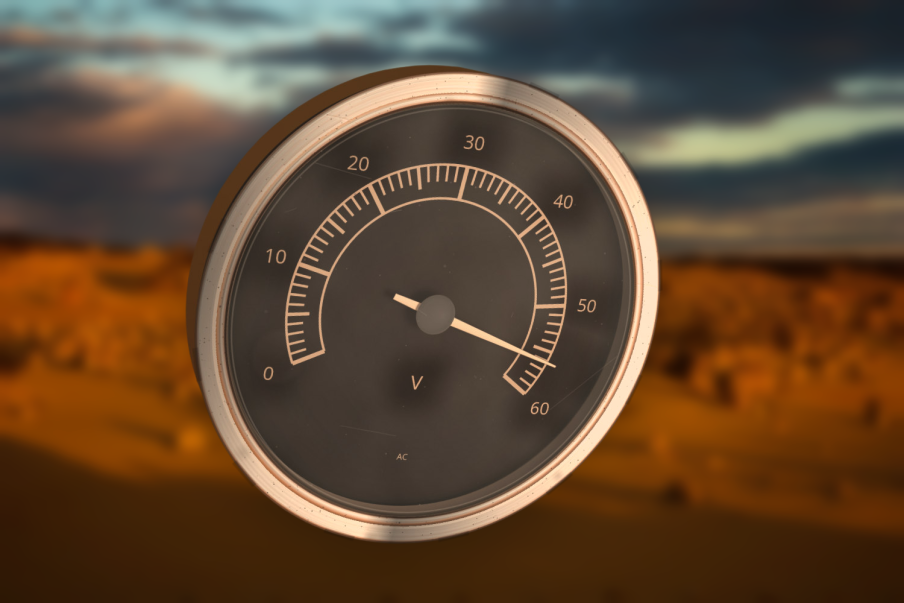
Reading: 56 V
